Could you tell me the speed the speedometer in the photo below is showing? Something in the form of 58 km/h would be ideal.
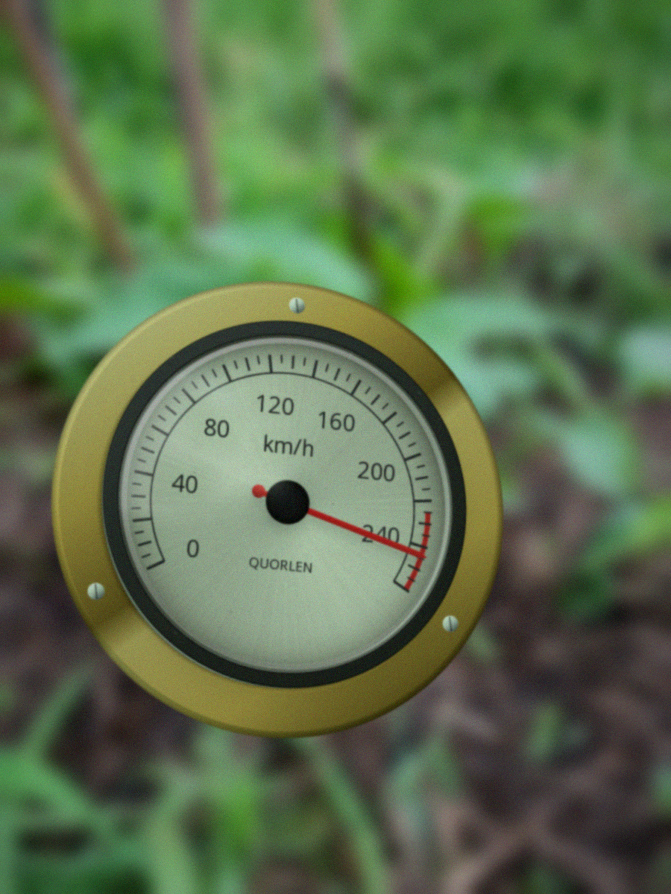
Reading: 245 km/h
